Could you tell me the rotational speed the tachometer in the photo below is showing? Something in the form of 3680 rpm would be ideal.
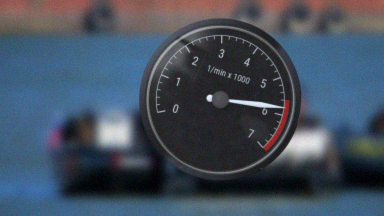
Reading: 5800 rpm
